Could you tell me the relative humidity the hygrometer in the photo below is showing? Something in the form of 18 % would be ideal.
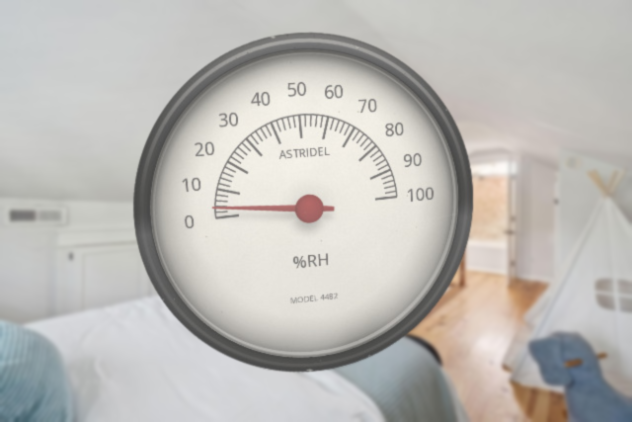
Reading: 4 %
